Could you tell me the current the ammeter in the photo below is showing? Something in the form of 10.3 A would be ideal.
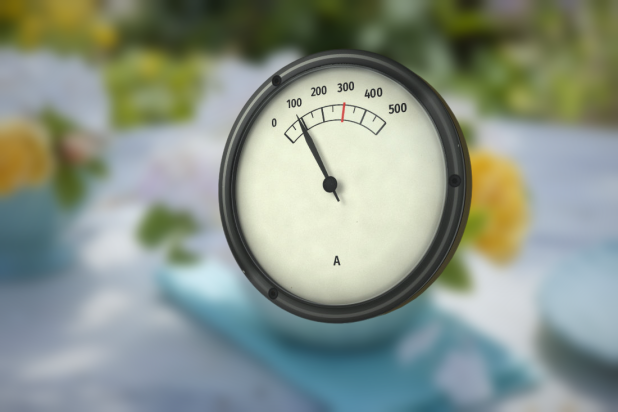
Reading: 100 A
